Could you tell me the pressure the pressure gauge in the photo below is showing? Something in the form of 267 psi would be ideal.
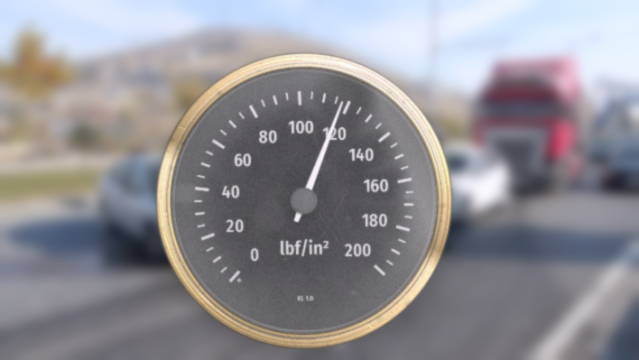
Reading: 117.5 psi
